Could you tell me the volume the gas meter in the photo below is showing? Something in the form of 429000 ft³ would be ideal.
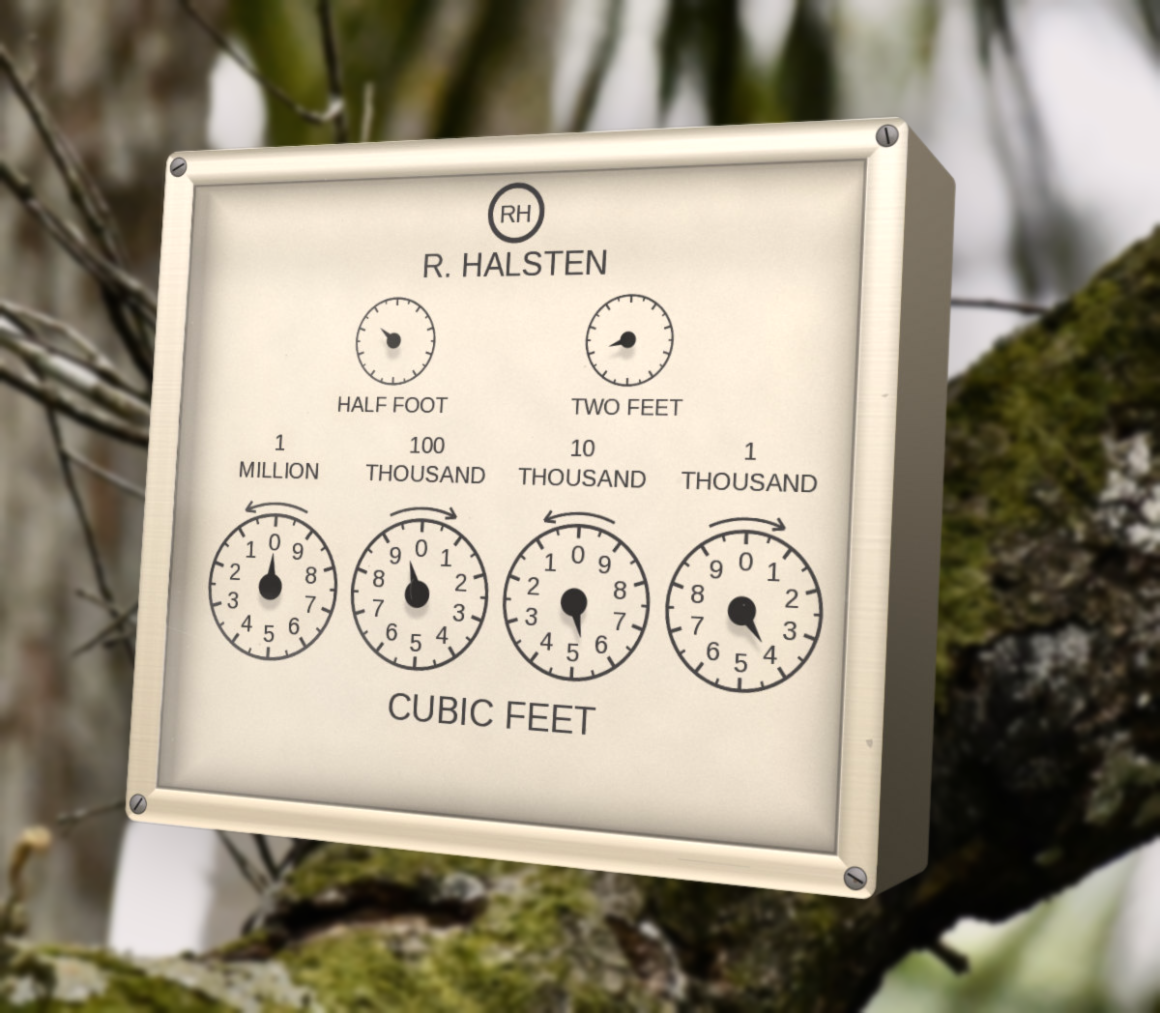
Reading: 995400 ft³
